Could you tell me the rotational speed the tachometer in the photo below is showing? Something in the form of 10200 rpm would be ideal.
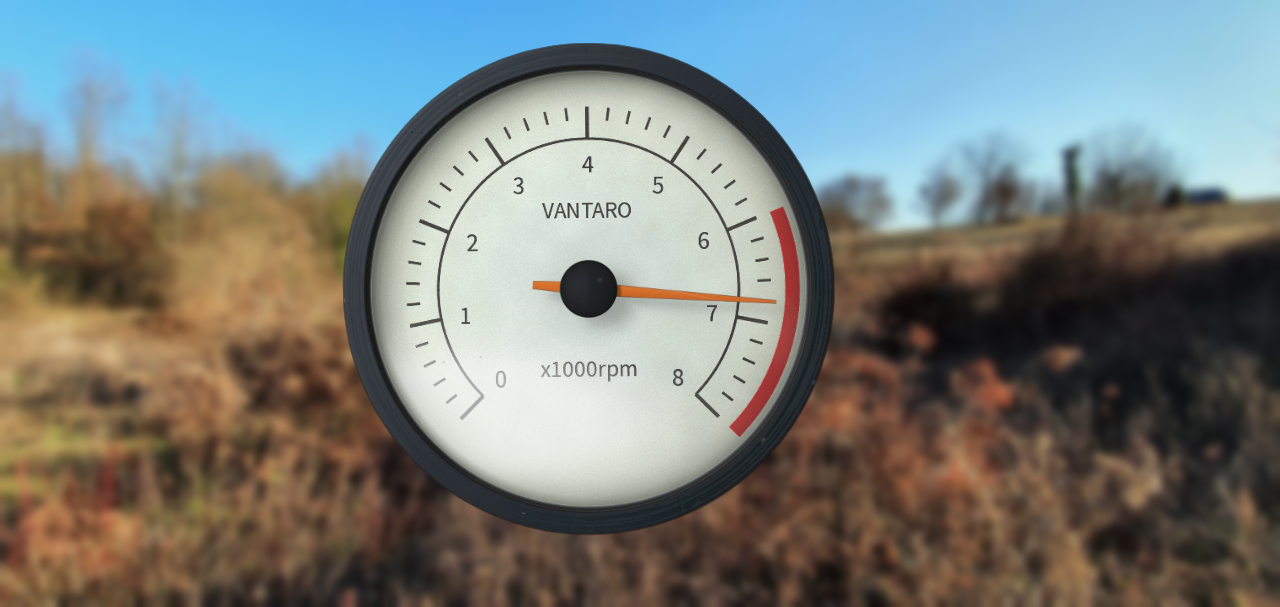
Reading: 6800 rpm
